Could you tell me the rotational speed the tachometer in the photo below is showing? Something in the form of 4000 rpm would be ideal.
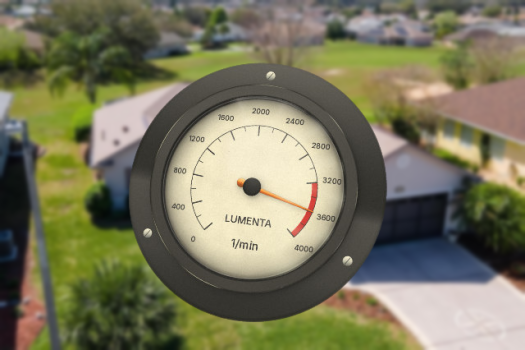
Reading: 3600 rpm
